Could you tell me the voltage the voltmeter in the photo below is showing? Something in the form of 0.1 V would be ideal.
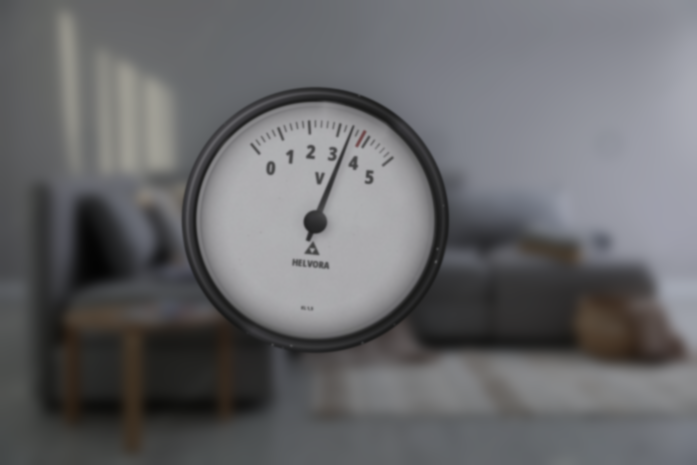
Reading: 3.4 V
